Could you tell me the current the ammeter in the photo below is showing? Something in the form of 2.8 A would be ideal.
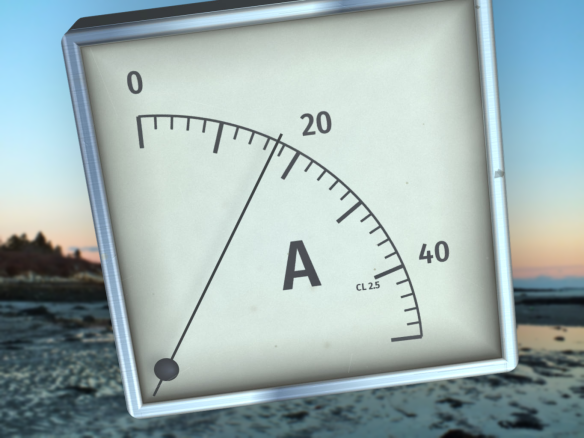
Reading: 17 A
